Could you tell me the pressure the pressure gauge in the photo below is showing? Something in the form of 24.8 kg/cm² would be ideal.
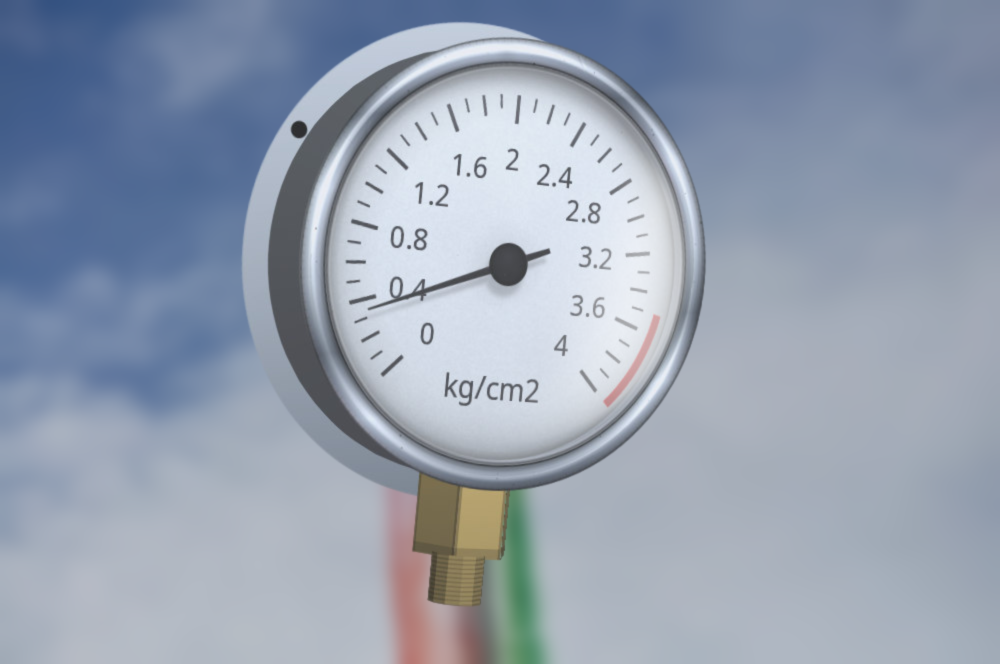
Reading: 0.35 kg/cm²
